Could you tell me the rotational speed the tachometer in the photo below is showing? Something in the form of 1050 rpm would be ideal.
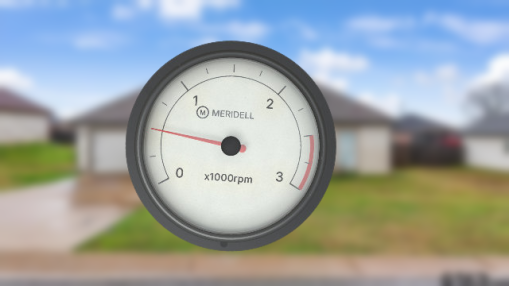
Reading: 500 rpm
